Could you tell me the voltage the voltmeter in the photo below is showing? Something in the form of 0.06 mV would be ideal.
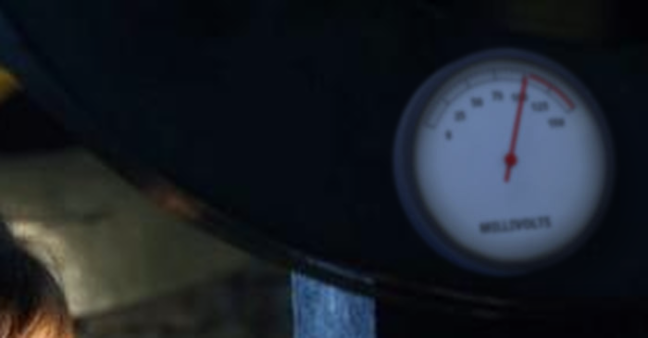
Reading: 100 mV
